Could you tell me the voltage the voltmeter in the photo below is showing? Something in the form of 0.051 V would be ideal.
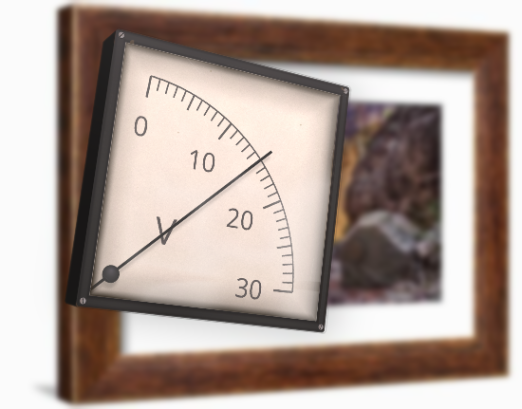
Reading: 15 V
